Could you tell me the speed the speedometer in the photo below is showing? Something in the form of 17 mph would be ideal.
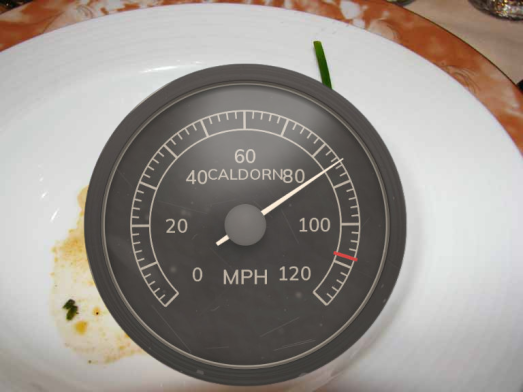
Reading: 85 mph
